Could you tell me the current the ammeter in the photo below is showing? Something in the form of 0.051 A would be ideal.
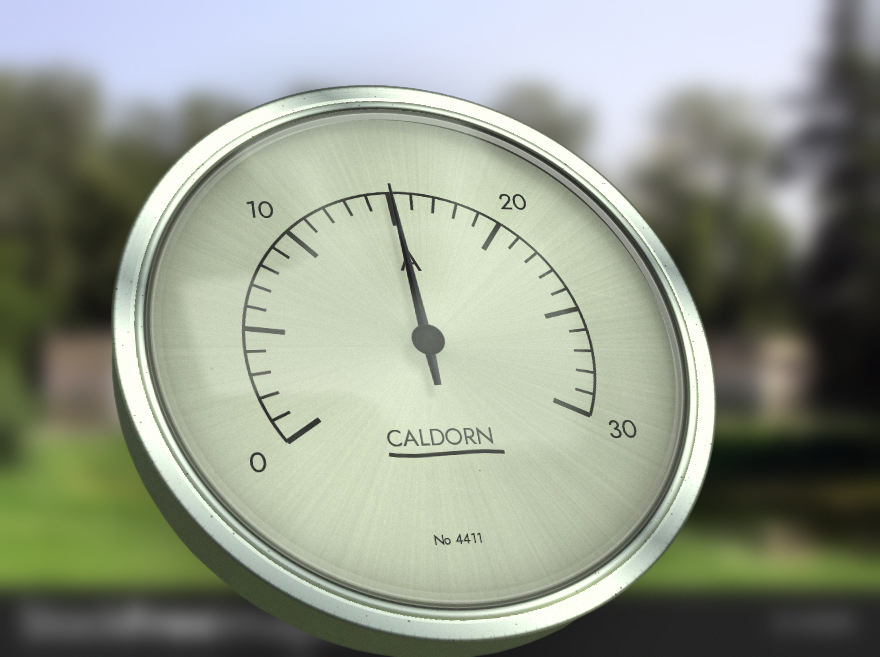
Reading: 15 A
